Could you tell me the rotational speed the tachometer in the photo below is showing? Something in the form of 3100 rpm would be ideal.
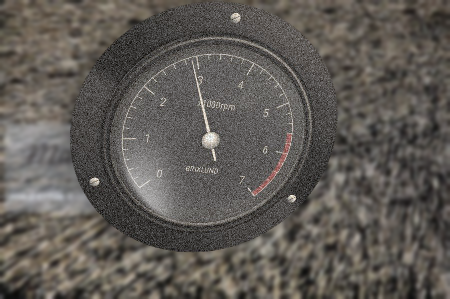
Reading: 2900 rpm
